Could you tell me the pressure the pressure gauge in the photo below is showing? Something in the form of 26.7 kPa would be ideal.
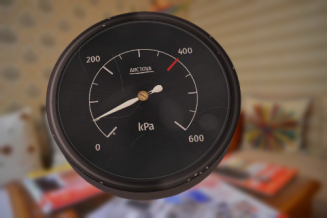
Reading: 50 kPa
